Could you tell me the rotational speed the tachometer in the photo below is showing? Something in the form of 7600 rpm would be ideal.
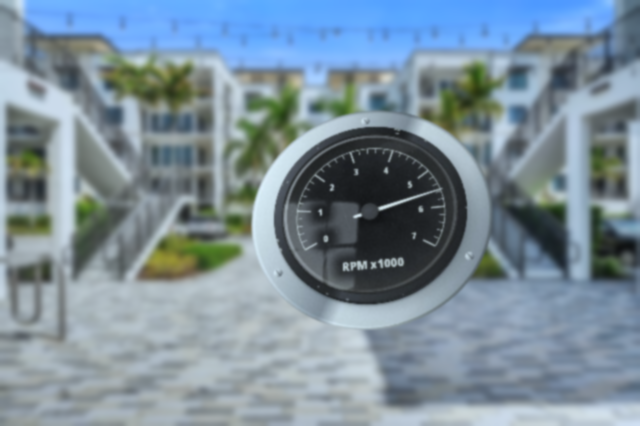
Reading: 5600 rpm
